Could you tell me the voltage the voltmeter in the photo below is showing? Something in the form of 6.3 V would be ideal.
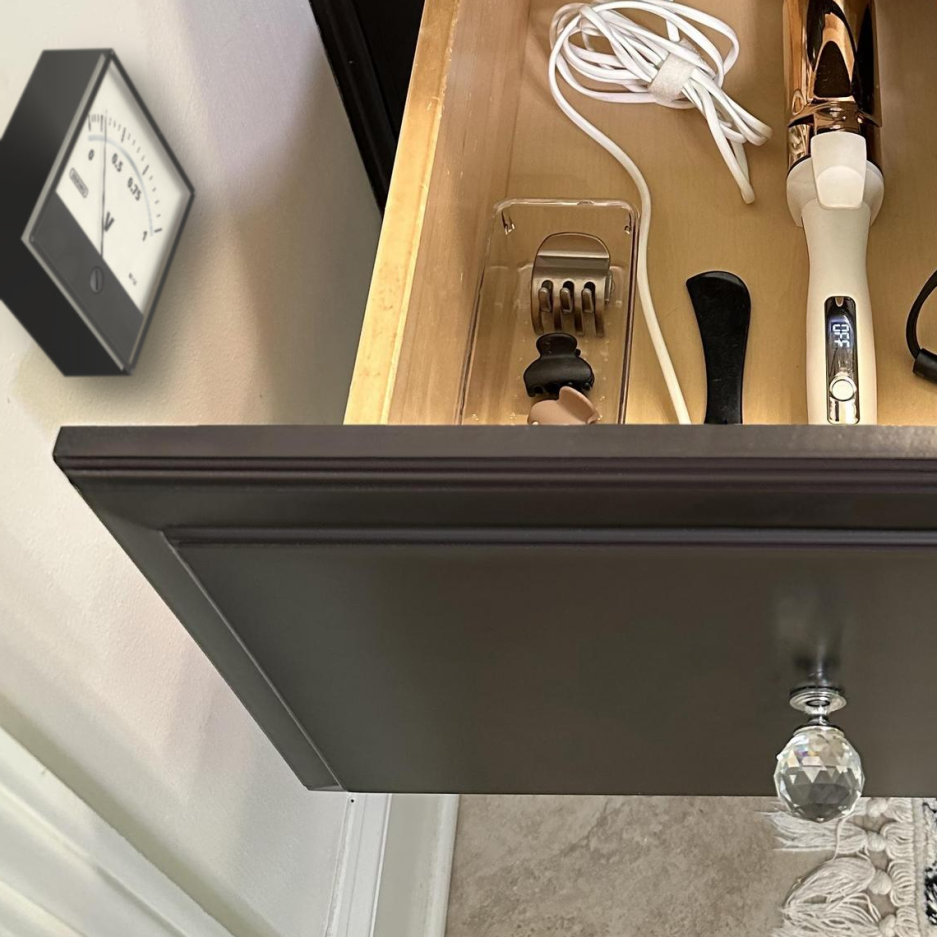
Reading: 0.25 V
